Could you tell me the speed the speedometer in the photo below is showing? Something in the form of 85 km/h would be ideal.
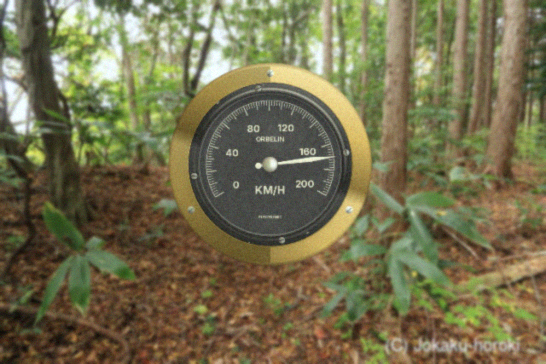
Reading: 170 km/h
